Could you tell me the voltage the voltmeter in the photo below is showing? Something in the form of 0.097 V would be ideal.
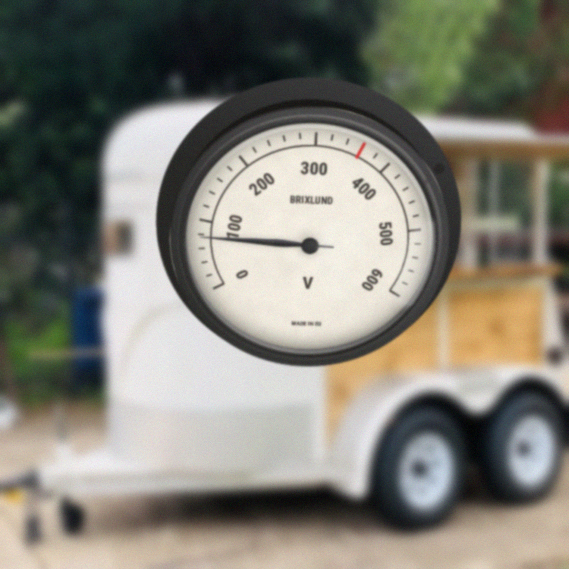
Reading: 80 V
